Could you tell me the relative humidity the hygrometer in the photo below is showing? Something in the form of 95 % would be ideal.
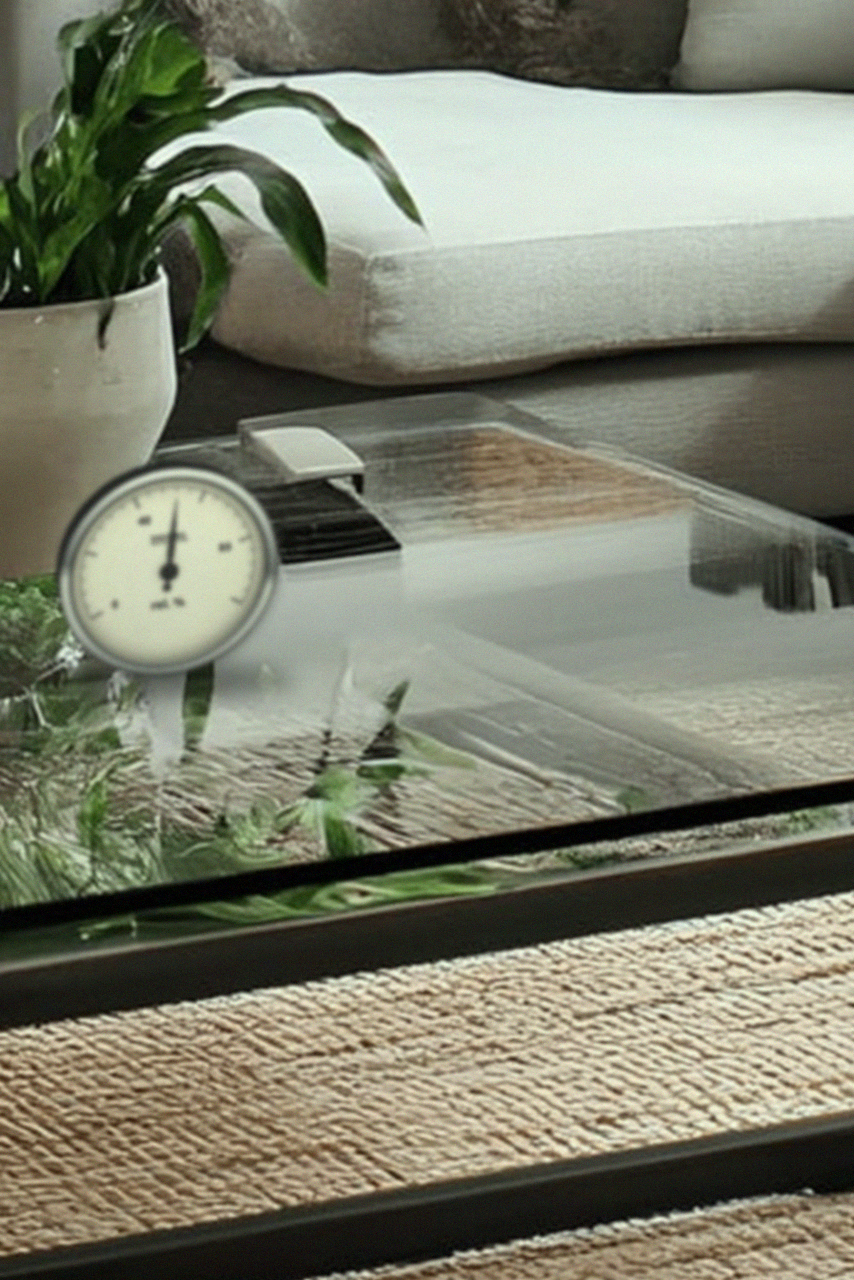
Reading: 52 %
